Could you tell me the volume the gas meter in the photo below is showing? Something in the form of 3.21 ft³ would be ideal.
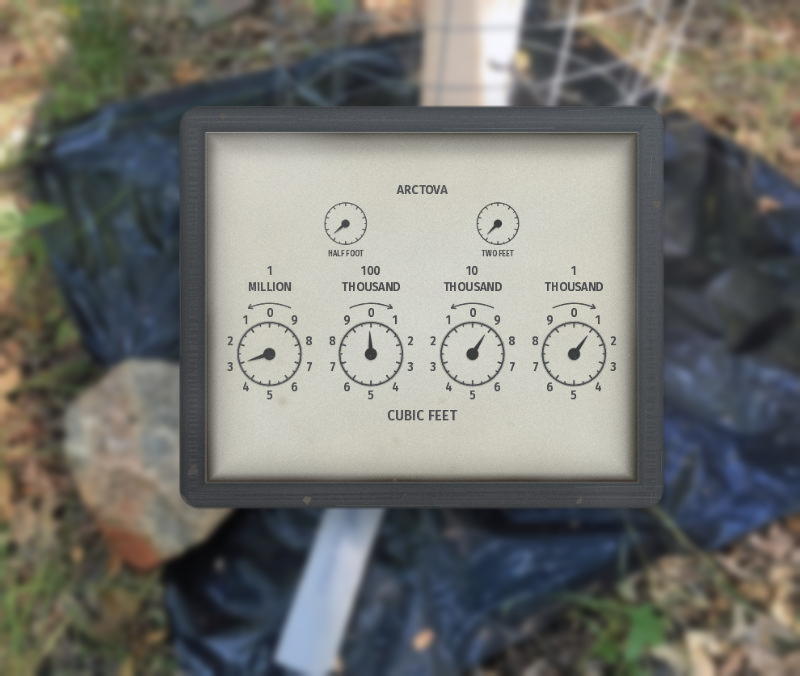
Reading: 299100 ft³
